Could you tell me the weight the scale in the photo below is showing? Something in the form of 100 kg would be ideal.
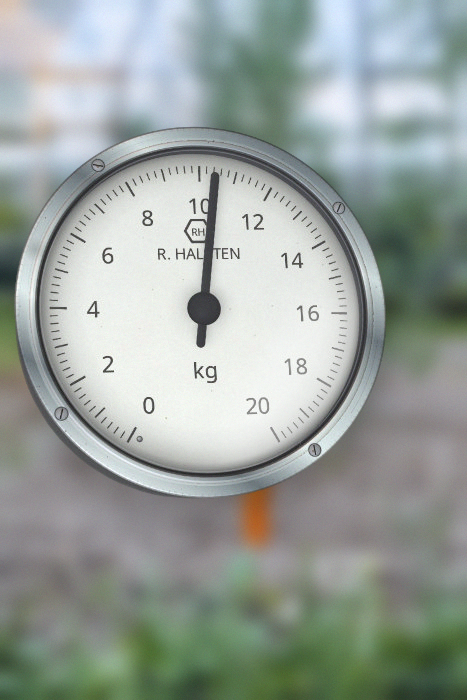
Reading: 10.4 kg
